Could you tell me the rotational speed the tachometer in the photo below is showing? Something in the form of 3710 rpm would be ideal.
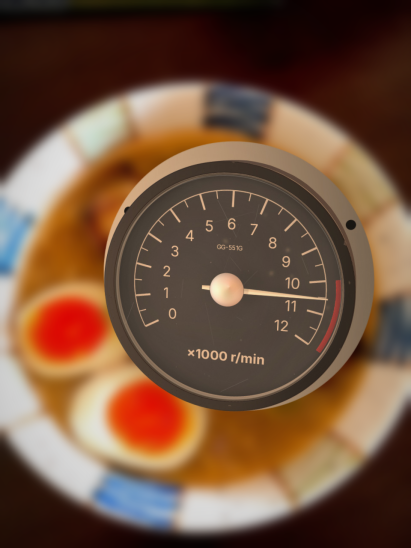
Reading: 10500 rpm
